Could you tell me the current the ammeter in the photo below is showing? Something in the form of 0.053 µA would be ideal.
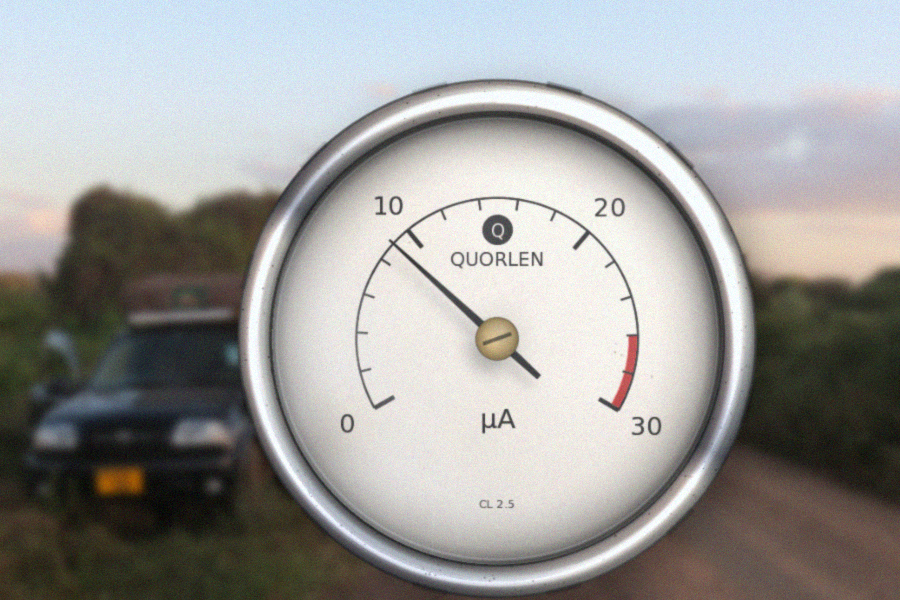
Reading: 9 µA
